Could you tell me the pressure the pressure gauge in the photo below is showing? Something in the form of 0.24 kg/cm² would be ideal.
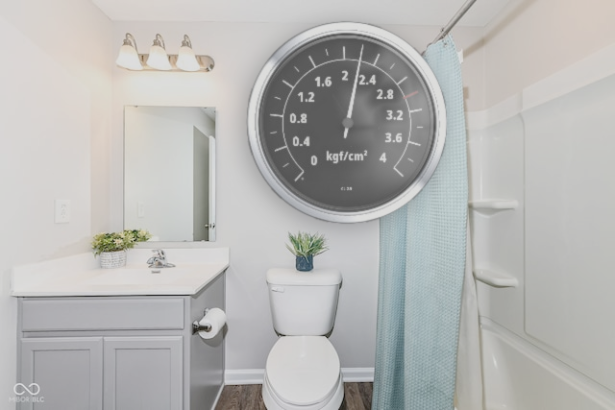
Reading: 2.2 kg/cm²
